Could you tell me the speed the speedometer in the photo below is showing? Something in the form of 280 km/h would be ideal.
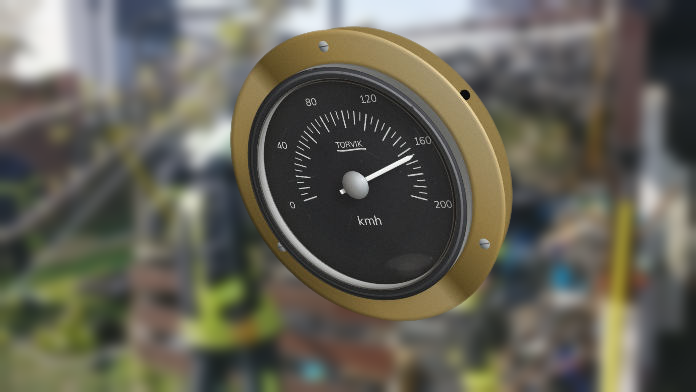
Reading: 165 km/h
